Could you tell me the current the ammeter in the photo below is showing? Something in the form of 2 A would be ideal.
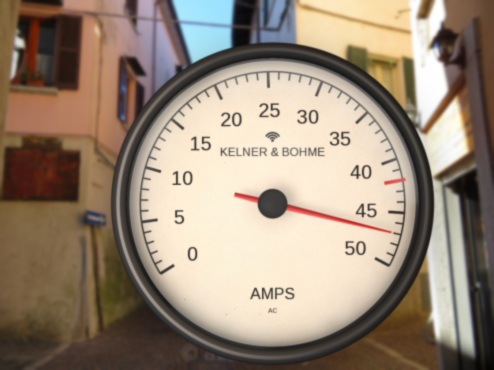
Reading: 47 A
